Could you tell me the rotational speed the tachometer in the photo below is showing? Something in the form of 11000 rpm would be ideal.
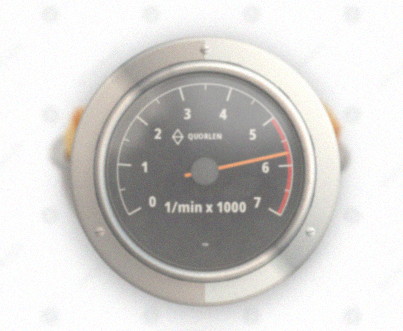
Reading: 5750 rpm
